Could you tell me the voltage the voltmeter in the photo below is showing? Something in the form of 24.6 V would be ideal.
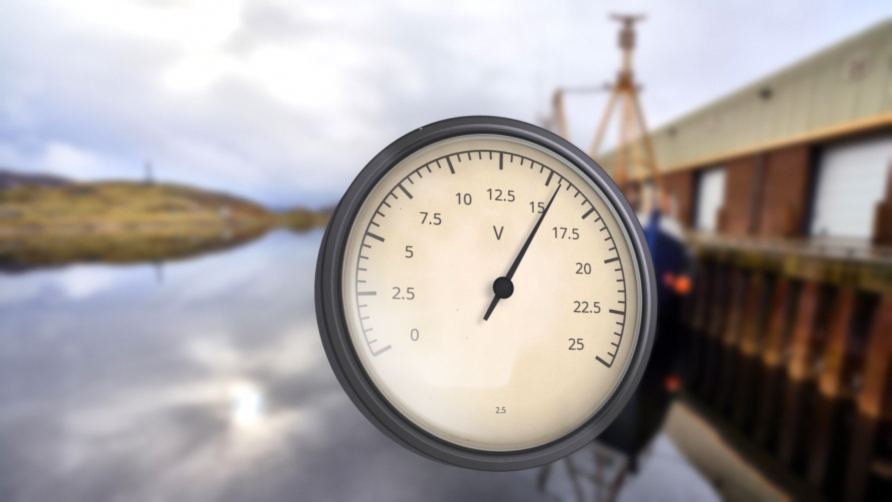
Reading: 15.5 V
